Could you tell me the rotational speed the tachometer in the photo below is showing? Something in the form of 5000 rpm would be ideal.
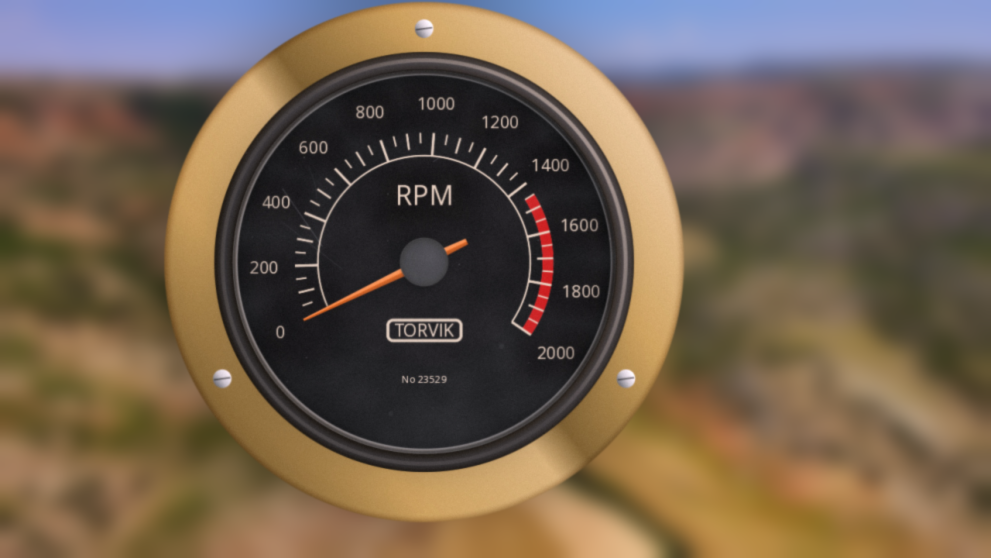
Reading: 0 rpm
